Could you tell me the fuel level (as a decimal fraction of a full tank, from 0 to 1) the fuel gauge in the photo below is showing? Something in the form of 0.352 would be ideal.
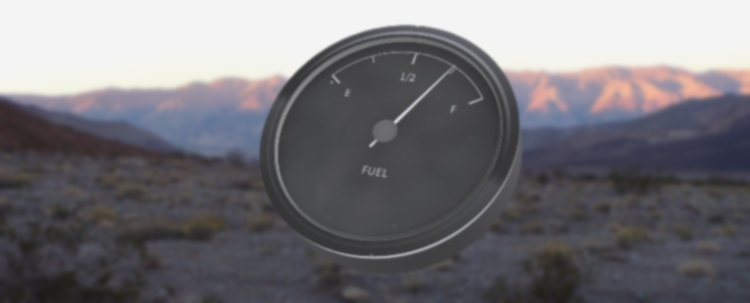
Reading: 0.75
